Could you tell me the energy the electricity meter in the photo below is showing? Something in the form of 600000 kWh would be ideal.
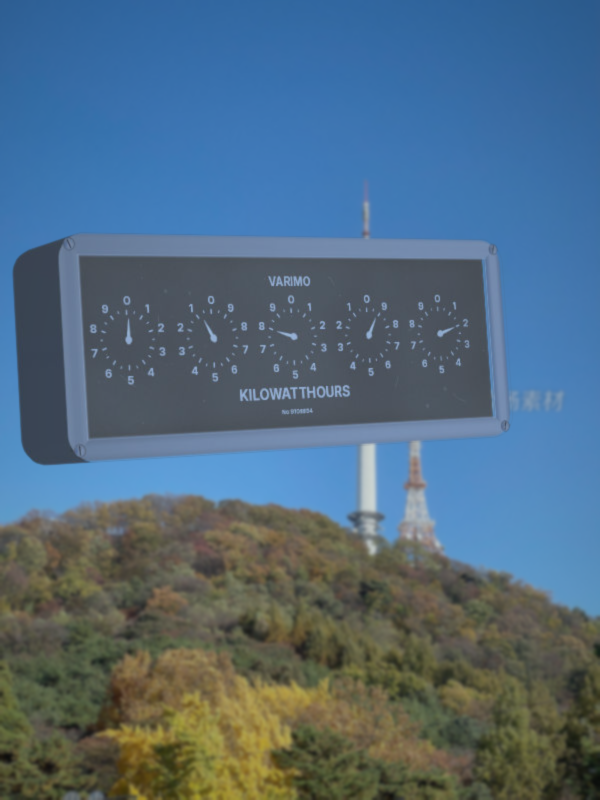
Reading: 792 kWh
